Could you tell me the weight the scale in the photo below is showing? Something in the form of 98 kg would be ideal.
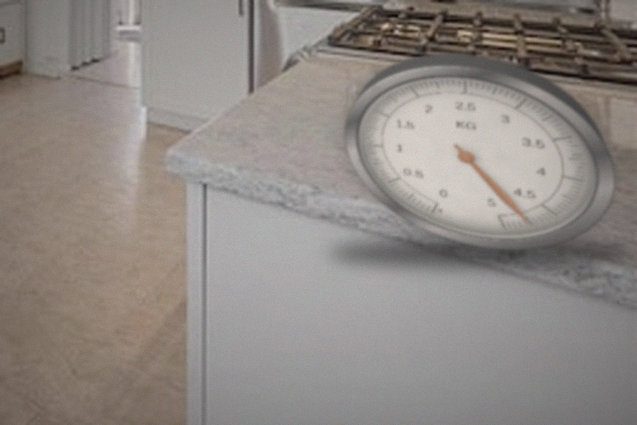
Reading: 4.75 kg
